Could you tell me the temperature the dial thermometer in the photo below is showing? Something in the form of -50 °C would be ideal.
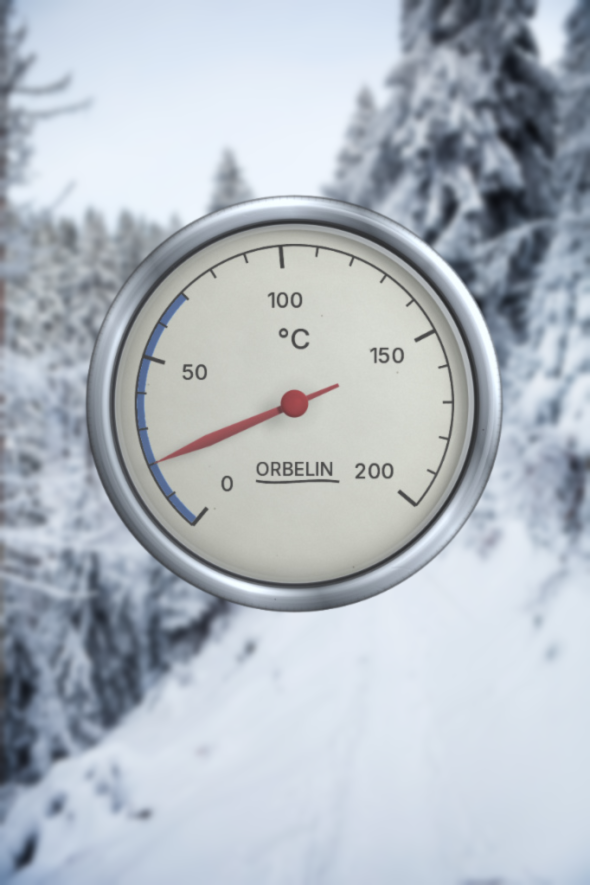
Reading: 20 °C
